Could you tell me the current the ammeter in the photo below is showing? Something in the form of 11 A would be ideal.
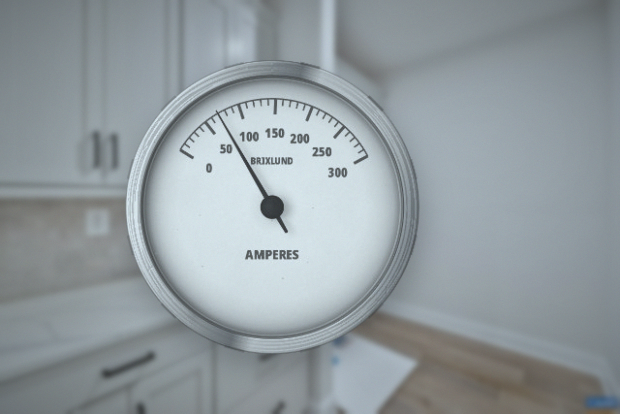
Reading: 70 A
